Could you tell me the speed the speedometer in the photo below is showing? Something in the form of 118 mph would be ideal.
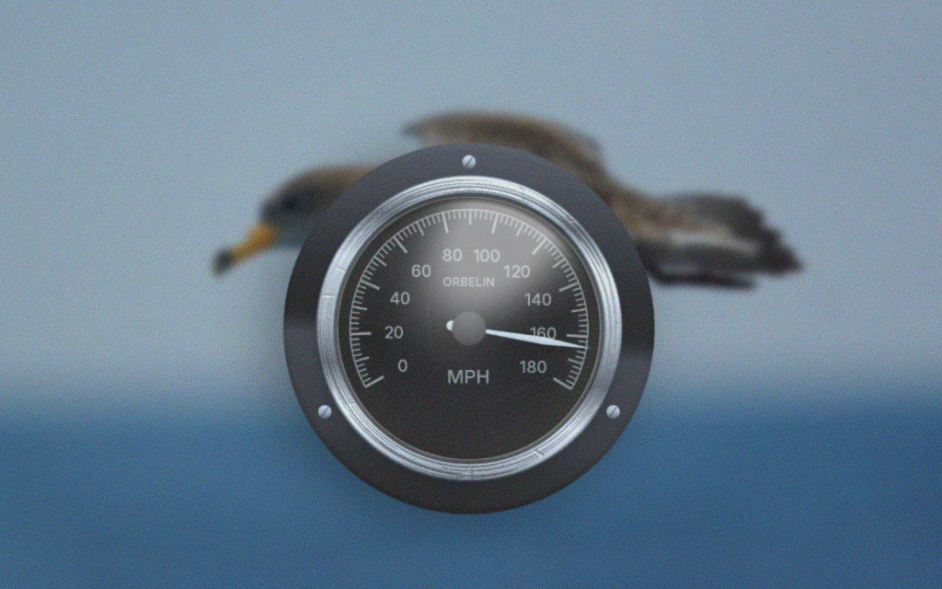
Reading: 164 mph
